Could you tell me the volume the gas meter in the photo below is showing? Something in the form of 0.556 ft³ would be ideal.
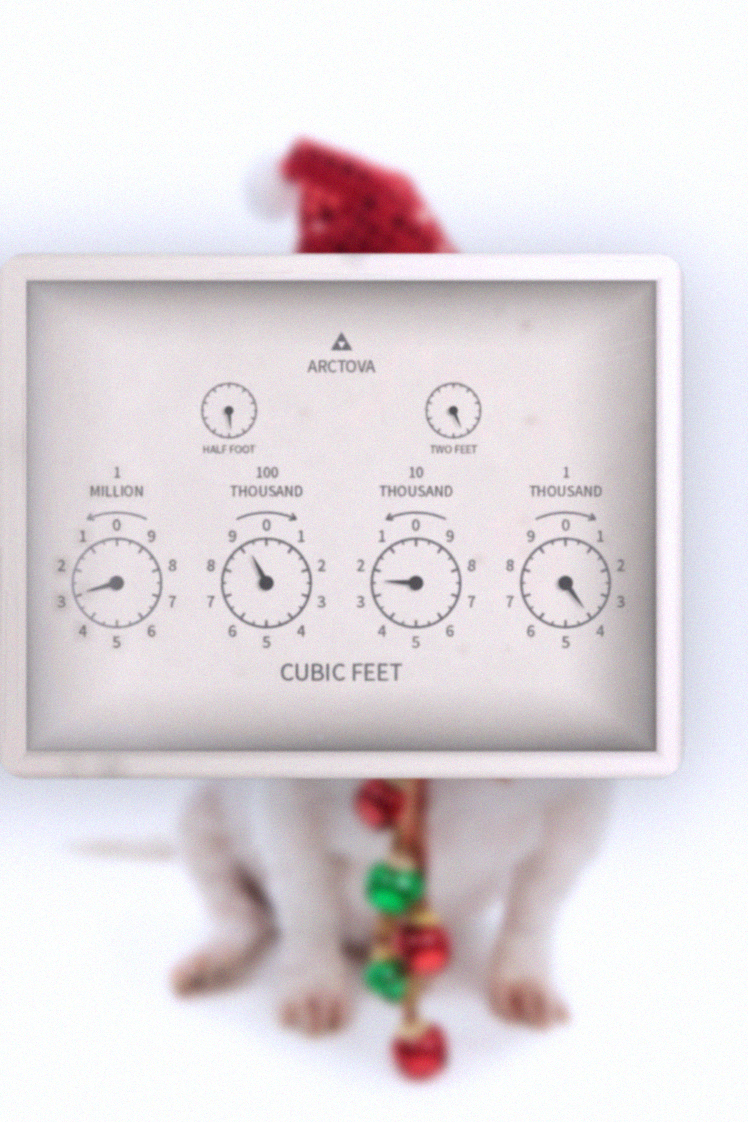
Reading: 292400 ft³
